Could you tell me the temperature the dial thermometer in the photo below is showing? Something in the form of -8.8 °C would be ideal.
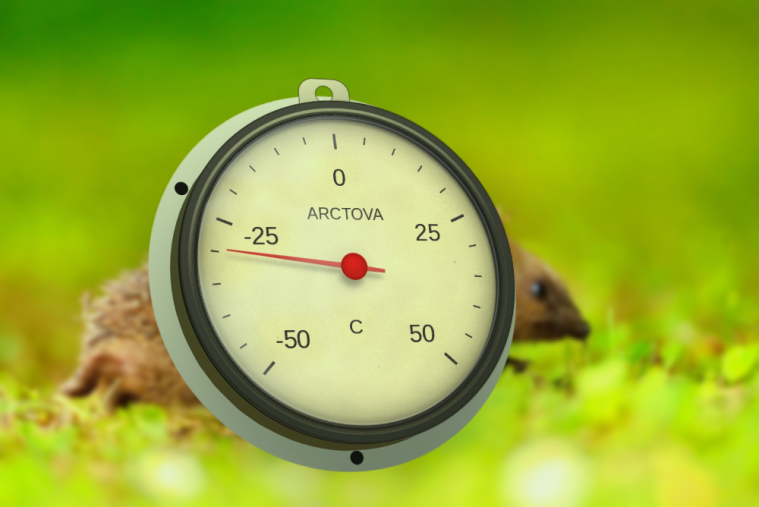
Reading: -30 °C
